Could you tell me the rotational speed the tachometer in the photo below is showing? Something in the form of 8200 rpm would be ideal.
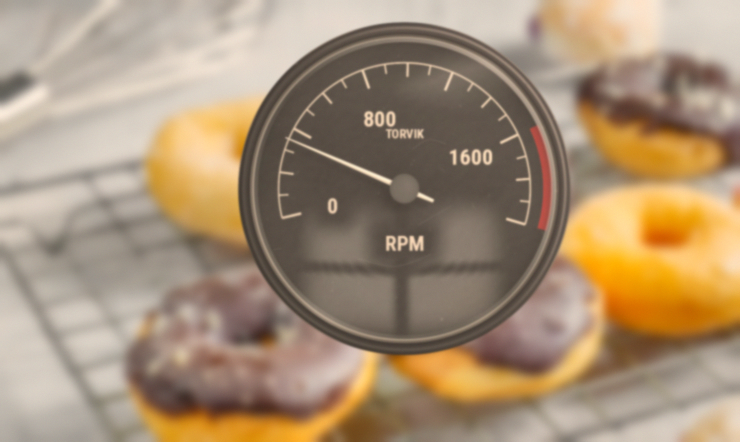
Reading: 350 rpm
